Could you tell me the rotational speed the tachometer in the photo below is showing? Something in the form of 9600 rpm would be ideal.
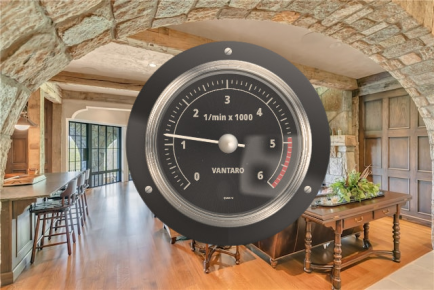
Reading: 1200 rpm
